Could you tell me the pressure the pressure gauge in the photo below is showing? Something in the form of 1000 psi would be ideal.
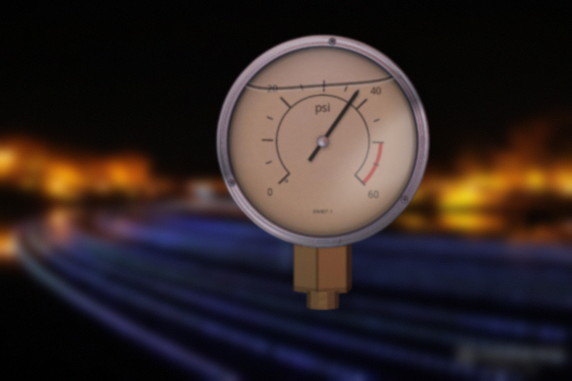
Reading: 37.5 psi
